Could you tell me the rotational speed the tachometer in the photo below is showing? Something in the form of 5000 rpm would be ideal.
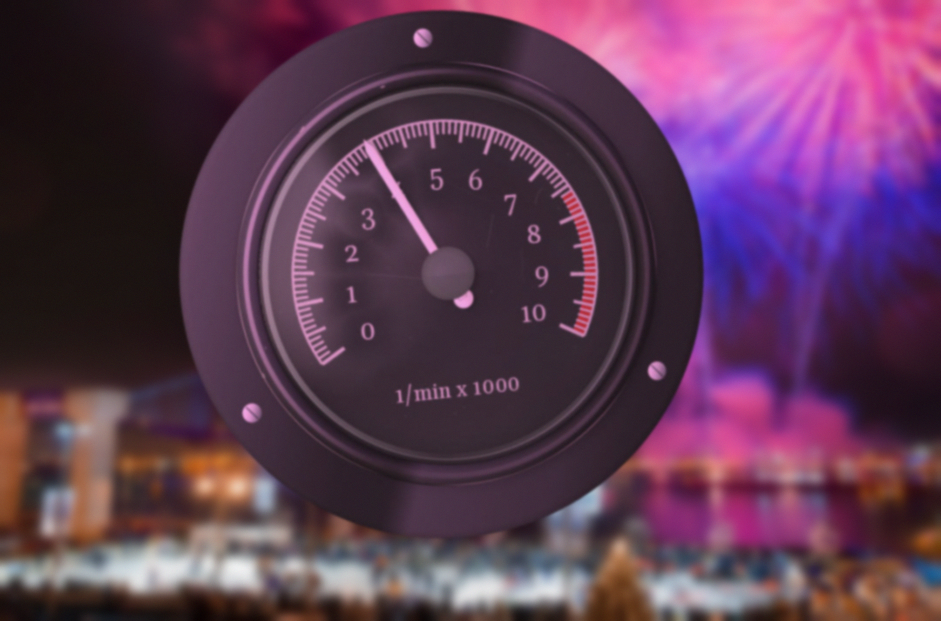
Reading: 3900 rpm
